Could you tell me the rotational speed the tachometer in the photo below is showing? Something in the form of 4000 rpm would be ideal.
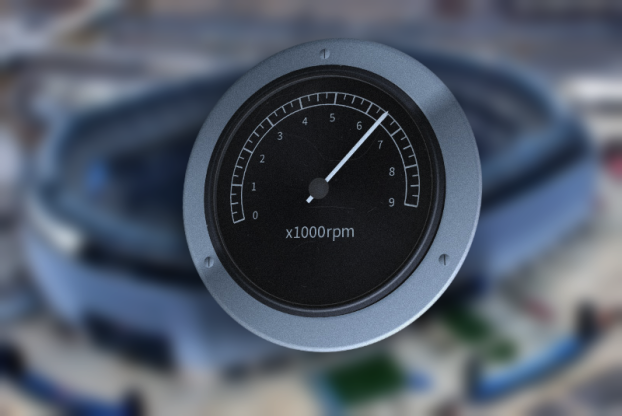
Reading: 6500 rpm
